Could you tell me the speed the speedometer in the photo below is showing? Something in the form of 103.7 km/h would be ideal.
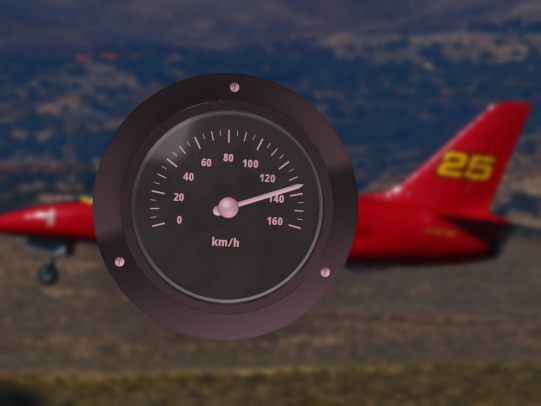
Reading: 135 km/h
